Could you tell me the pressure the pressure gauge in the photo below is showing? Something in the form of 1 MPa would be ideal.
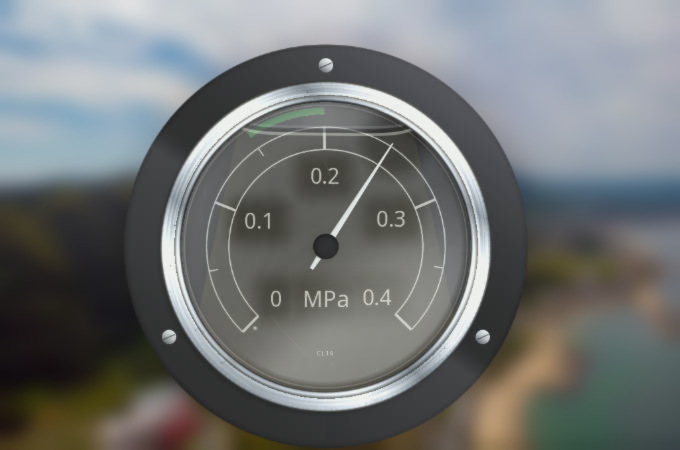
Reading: 0.25 MPa
